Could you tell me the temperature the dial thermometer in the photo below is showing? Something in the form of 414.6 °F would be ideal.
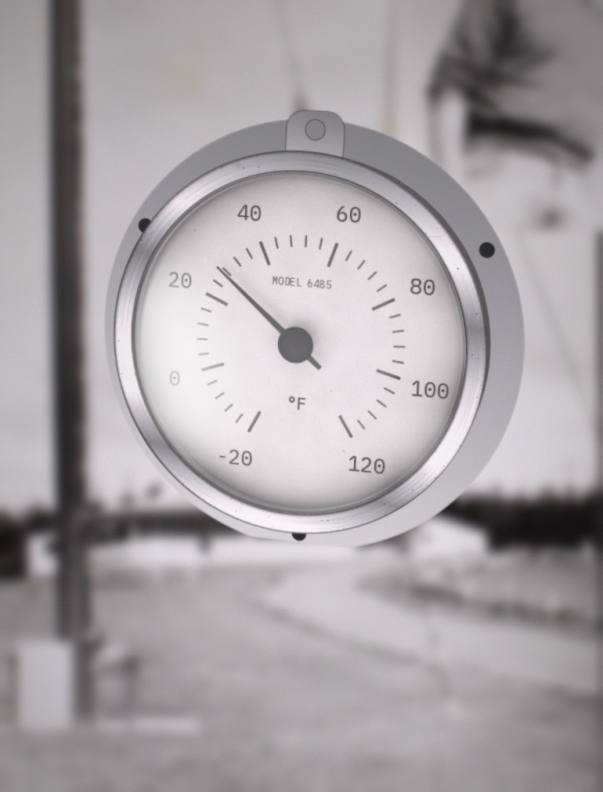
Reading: 28 °F
